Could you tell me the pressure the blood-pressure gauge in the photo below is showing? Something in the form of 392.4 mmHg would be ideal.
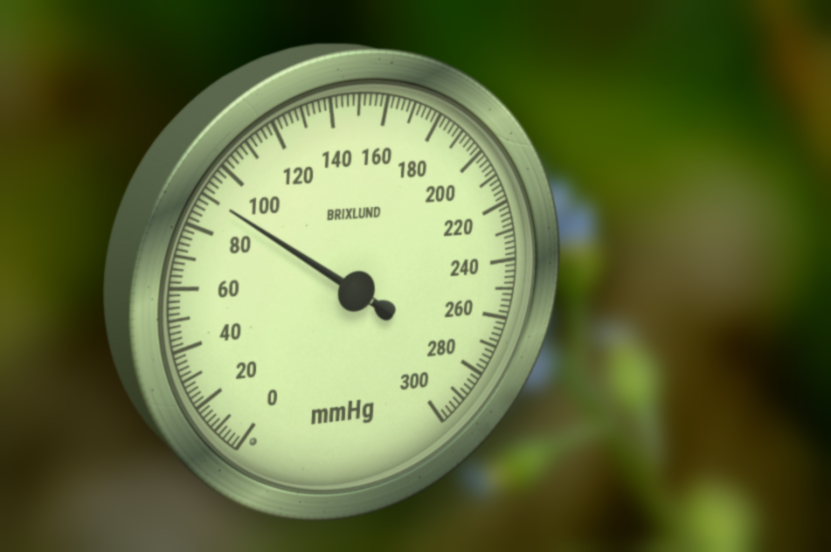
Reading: 90 mmHg
